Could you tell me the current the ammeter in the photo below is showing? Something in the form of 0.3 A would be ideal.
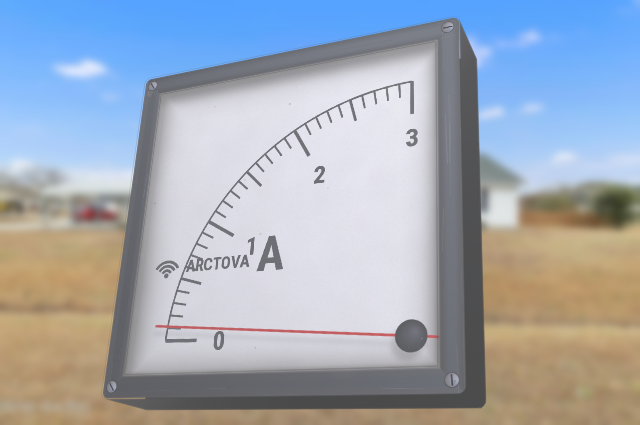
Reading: 0.1 A
